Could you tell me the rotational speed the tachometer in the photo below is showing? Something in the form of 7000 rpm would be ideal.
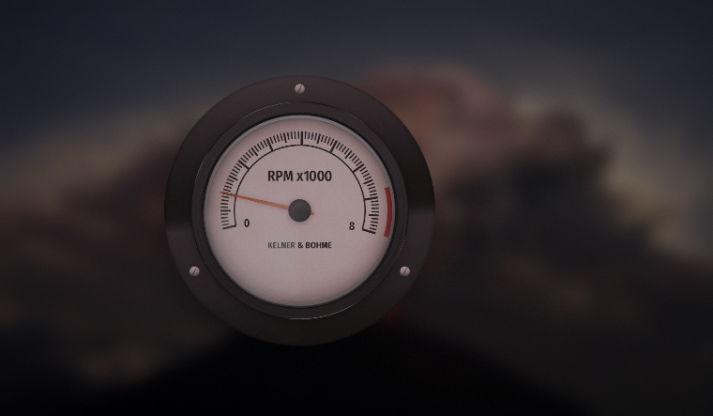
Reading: 1000 rpm
